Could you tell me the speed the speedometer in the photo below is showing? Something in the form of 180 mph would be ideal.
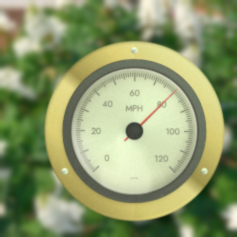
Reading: 80 mph
